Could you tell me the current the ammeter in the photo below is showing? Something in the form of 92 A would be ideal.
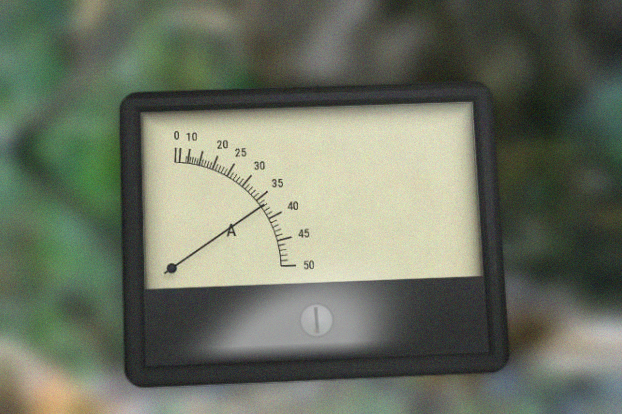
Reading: 37 A
